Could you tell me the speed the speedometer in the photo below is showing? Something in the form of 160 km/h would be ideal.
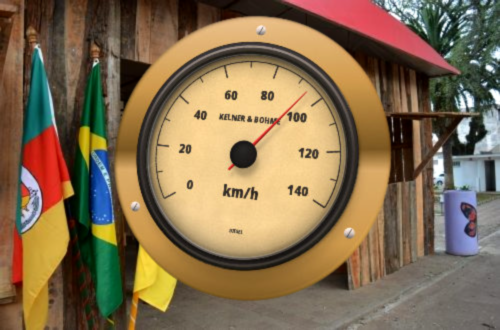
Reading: 95 km/h
